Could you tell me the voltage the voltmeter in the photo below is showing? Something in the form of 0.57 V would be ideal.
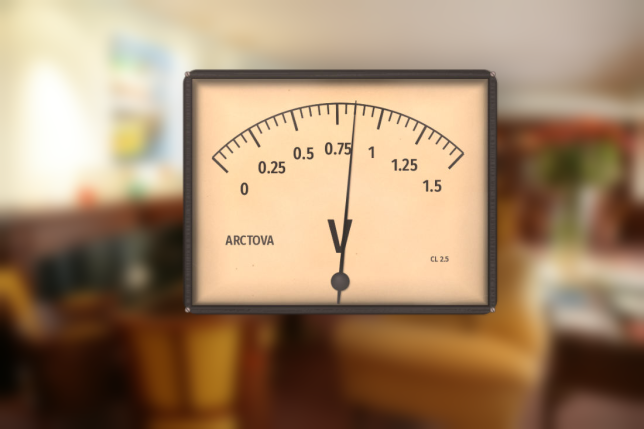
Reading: 0.85 V
